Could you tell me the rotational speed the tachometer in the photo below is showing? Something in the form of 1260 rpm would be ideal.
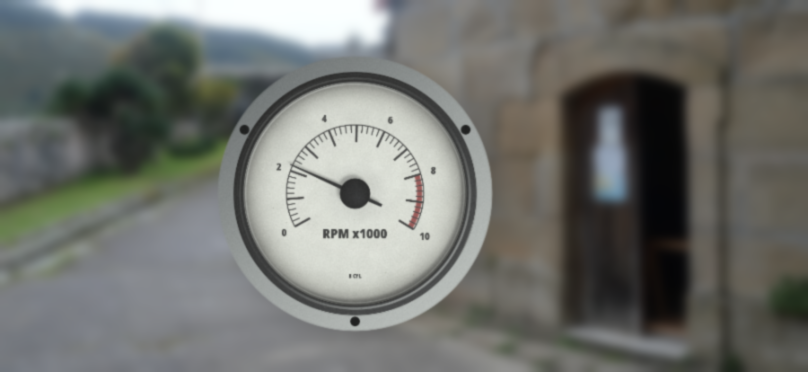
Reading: 2200 rpm
